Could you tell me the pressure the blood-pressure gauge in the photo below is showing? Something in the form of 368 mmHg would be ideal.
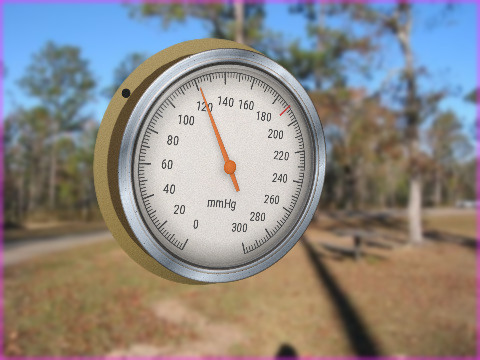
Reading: 120 mmHg
